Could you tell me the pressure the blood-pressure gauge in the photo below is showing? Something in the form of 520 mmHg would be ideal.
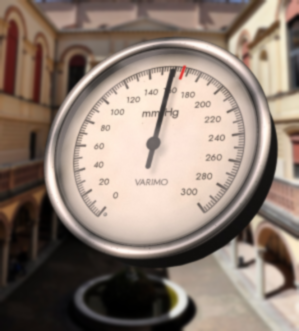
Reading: 160 mmHg
